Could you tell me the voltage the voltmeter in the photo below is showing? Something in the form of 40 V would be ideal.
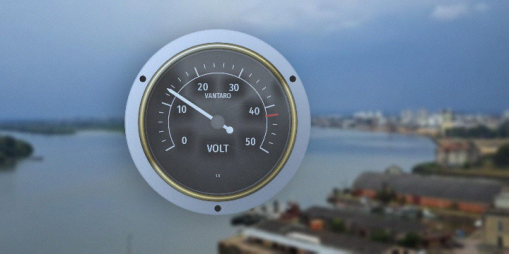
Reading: 13 V
